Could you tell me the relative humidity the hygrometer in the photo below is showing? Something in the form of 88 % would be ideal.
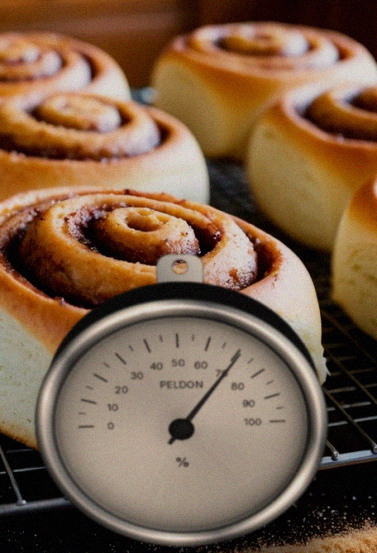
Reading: 70 %
